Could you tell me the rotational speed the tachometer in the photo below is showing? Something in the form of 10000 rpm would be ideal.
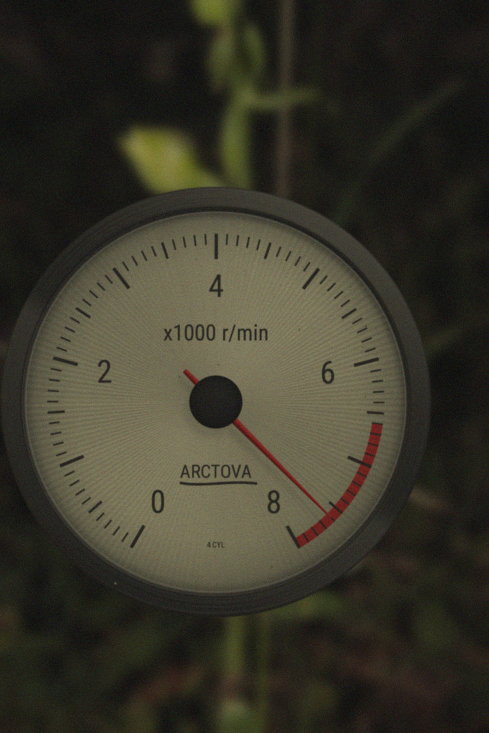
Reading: 7600 rpm
